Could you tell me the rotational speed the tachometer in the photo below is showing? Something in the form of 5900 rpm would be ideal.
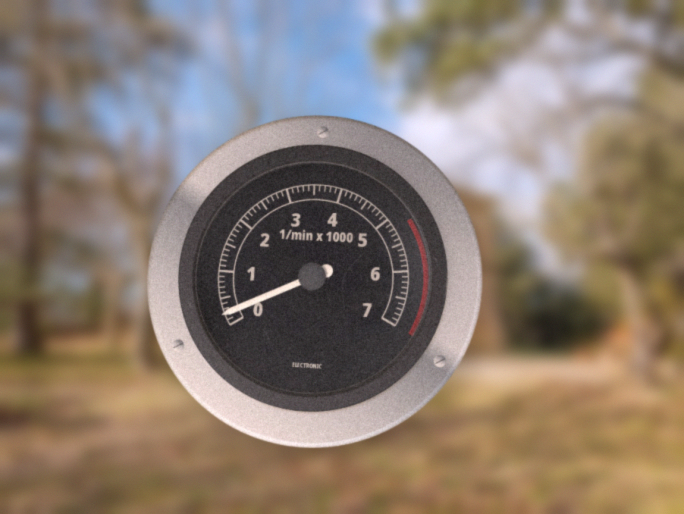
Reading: 200 rpm
